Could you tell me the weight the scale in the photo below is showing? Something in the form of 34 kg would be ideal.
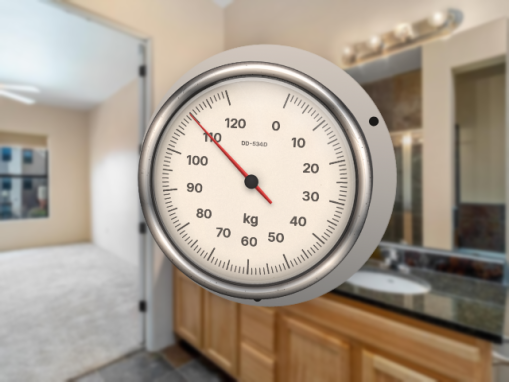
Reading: 110 kg
